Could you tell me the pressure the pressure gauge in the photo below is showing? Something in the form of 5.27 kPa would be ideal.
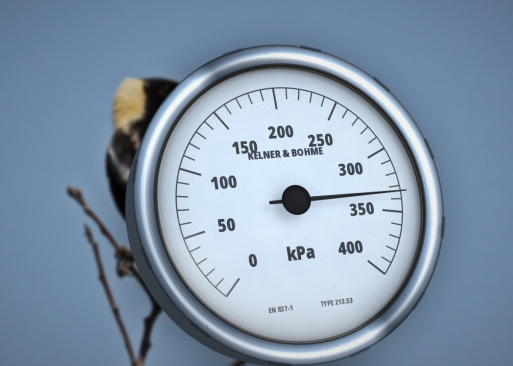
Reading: 335 kPa
